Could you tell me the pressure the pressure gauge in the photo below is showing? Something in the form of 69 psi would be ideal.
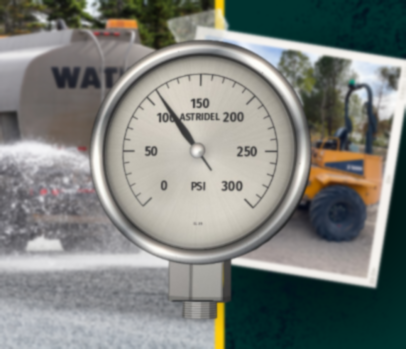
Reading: 110 psi
